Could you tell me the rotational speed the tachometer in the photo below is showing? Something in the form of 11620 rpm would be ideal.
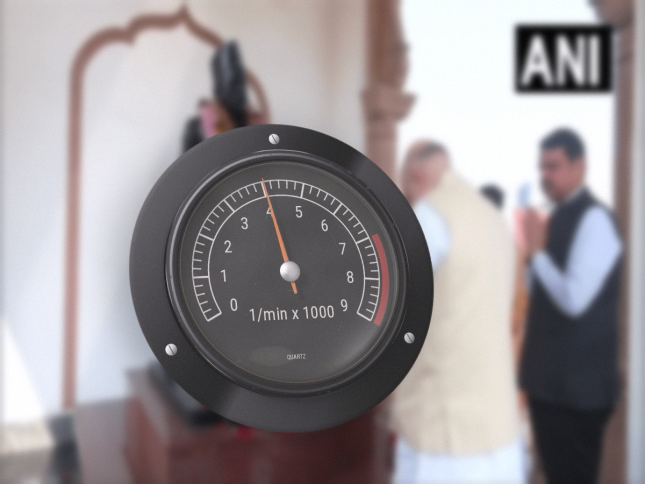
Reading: 4000 rpm
